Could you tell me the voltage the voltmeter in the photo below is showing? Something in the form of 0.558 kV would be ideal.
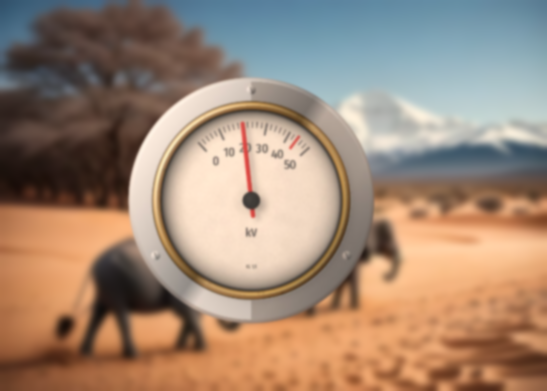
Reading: 20 kV
